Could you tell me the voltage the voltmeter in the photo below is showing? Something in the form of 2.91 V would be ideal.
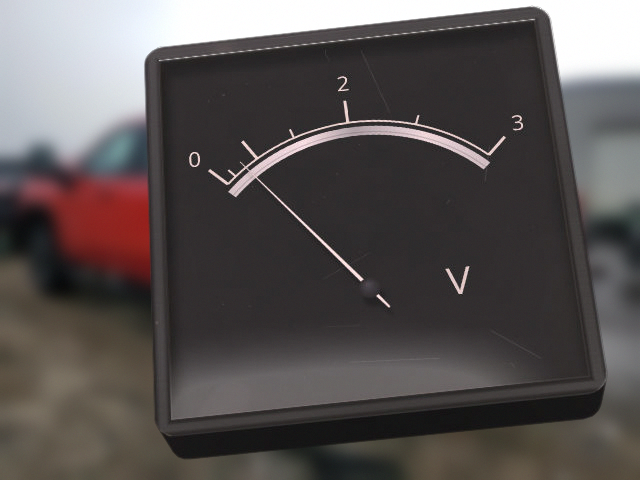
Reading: 0.75 V
